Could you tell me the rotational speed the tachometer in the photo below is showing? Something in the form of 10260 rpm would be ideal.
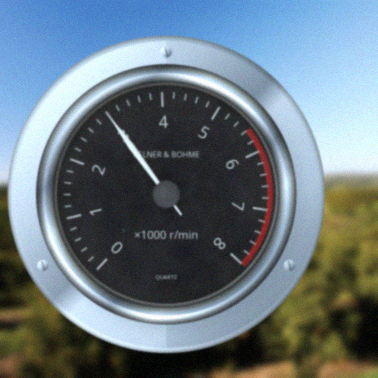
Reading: 3000 rpm
